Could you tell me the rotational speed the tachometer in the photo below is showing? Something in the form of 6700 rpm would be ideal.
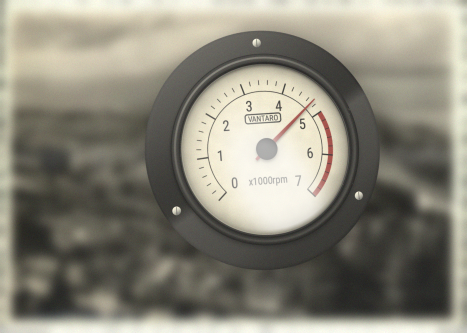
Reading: 4700 rpm
